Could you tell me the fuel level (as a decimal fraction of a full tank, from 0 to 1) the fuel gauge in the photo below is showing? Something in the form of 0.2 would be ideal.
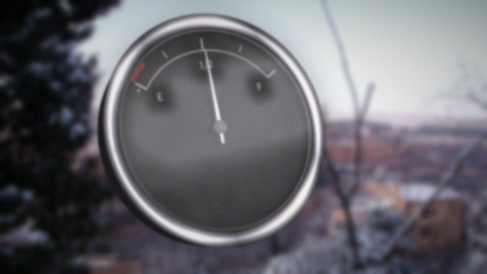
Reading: 0.5
